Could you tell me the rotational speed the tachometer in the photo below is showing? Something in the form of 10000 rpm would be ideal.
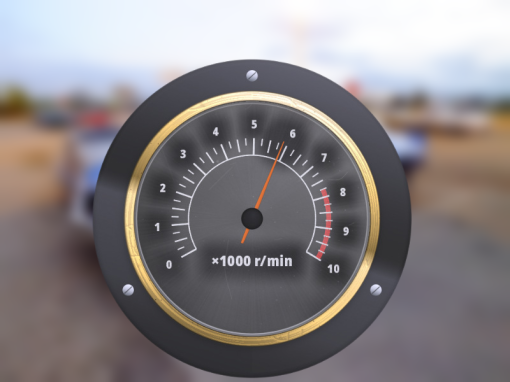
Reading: 5875 rpm
